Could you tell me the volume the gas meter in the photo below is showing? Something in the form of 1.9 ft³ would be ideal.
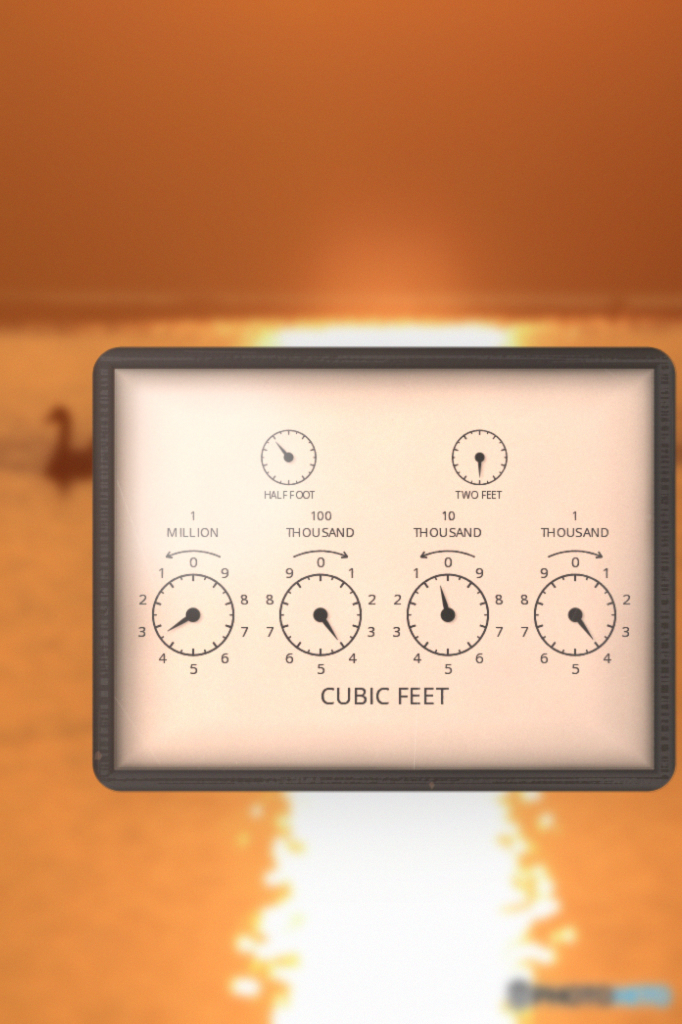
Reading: 340400 ft³
